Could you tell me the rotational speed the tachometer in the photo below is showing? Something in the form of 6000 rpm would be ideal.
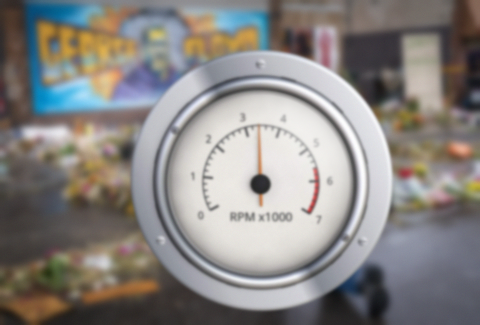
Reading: 3400 rpm
